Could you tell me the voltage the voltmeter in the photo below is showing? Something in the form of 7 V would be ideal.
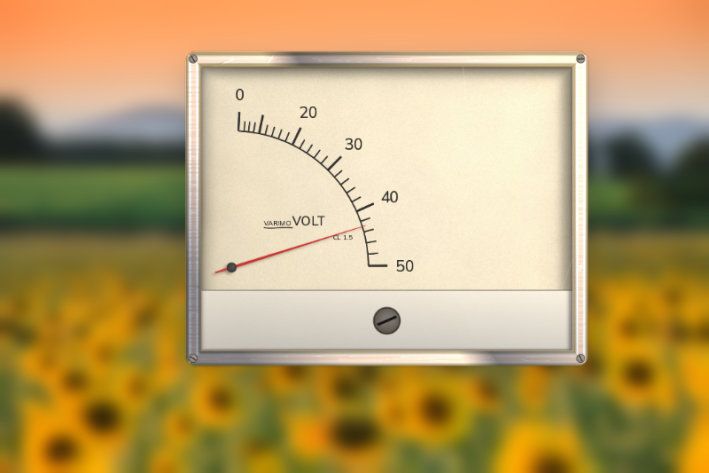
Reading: 43 V
